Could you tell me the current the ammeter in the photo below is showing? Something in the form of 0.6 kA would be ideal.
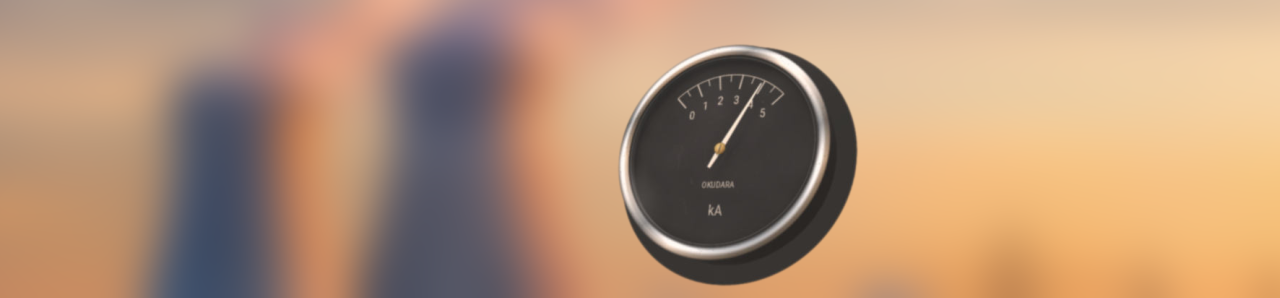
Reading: 4 kA
